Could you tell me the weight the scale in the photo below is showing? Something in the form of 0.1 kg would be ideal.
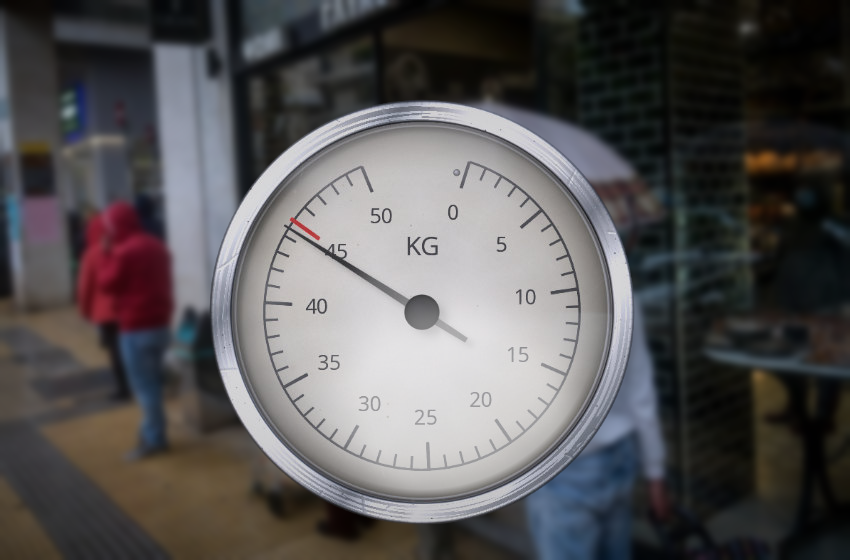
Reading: 44.5 kg
